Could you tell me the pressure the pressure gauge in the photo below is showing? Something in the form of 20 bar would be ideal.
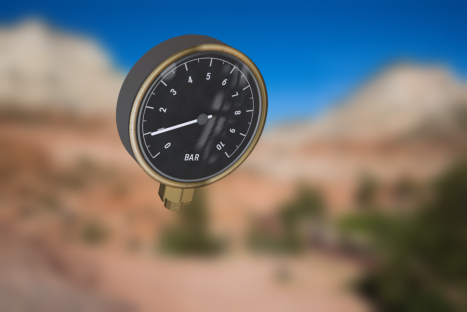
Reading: 1 bar
